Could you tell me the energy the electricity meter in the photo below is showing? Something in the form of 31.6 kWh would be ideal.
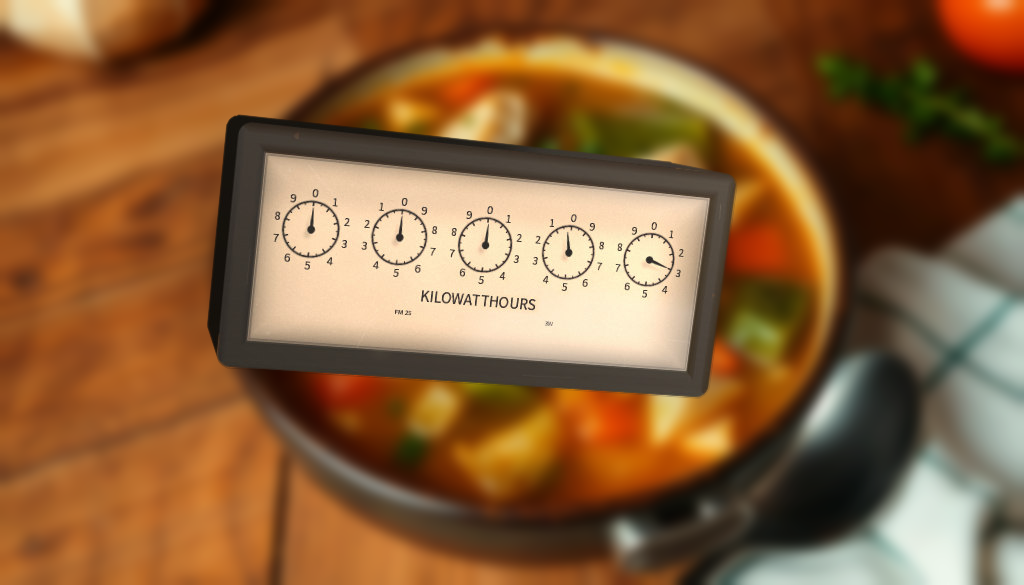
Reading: 3 kWh
